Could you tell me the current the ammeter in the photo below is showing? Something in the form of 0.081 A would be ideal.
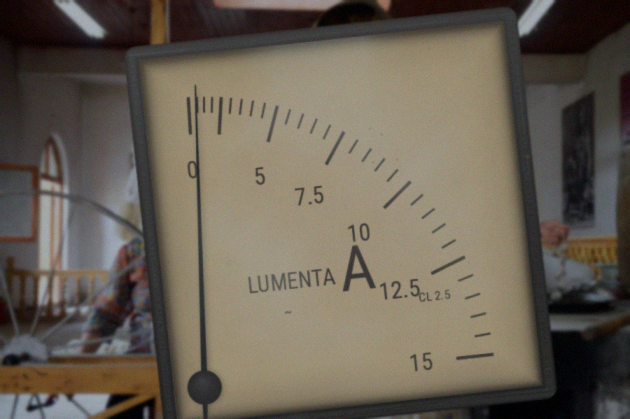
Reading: 1 A
